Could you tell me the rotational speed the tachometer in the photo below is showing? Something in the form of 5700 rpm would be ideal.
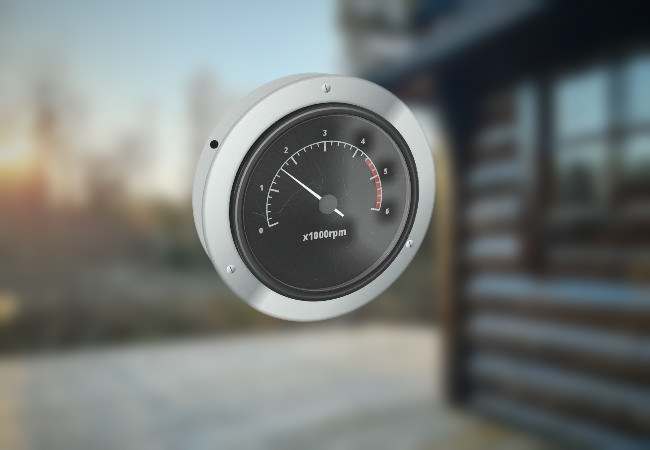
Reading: 1600 rpm
